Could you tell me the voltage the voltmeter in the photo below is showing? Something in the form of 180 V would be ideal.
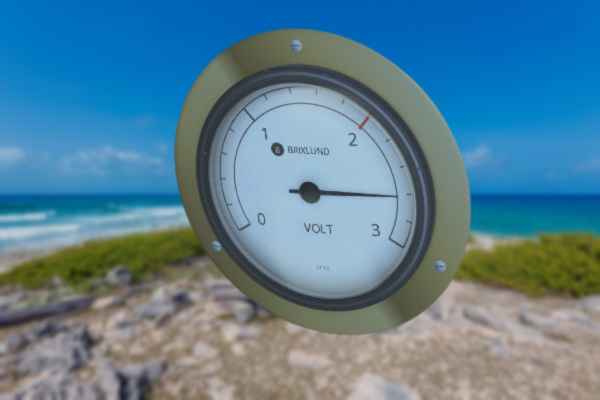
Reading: 2.6 V
